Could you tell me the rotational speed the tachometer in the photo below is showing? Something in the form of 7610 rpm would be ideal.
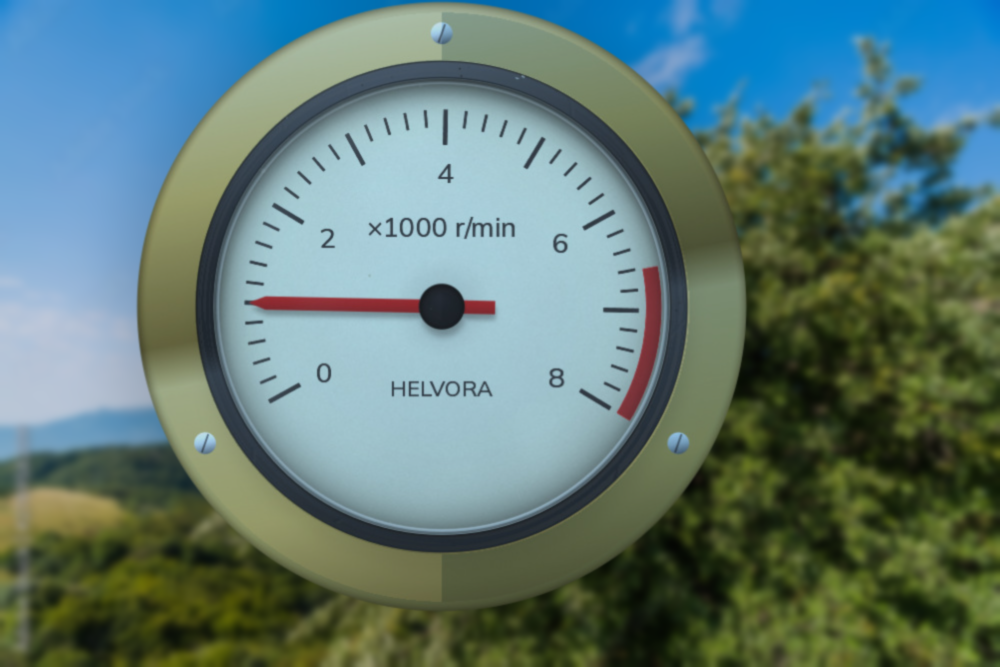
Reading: 1000 rpm
